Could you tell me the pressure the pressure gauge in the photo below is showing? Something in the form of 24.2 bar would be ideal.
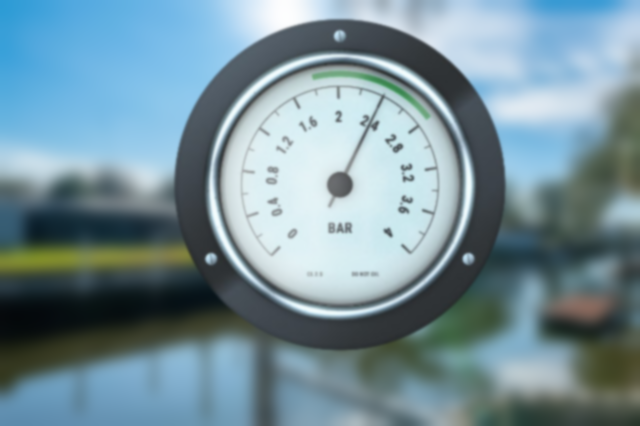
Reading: 2.4 bar
